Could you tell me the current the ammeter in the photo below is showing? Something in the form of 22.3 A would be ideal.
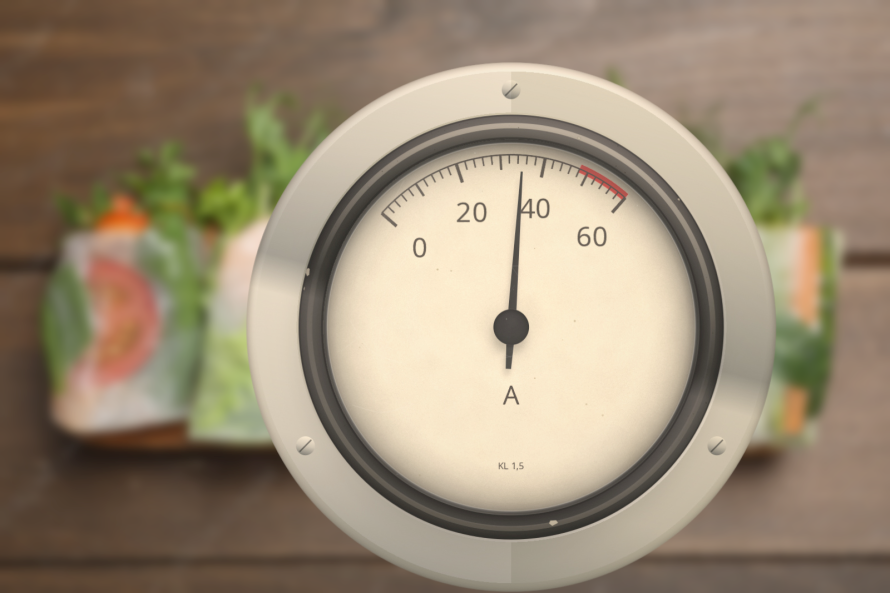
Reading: 35 A
